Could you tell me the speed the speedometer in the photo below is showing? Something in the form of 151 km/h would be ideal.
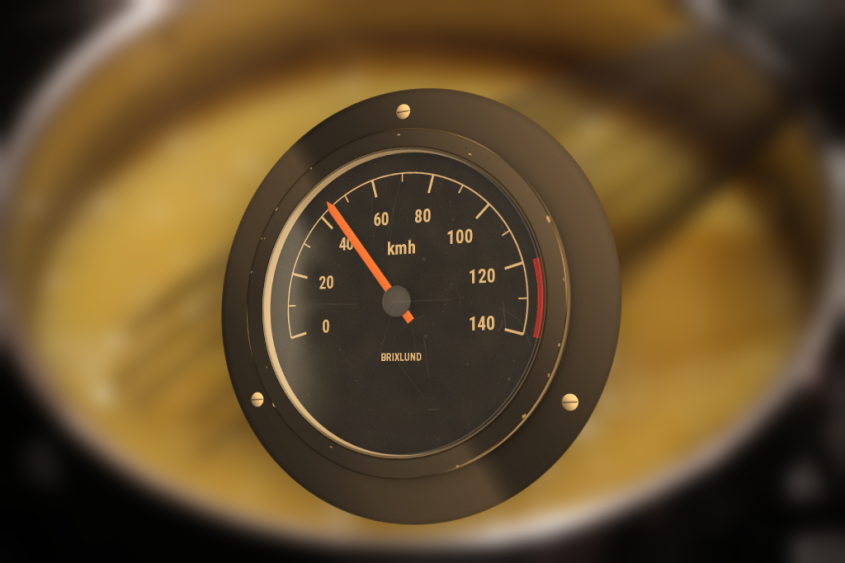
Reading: 45 km/h
